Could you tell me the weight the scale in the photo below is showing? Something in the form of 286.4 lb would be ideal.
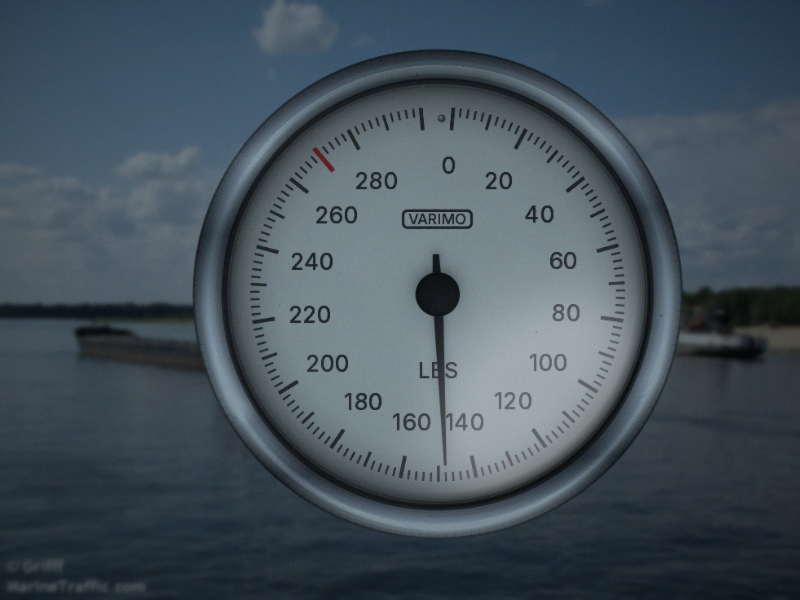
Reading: 148 lb
